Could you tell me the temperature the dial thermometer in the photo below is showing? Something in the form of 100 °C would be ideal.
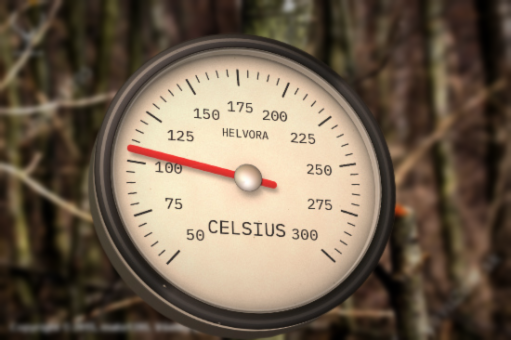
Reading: 105 °C
